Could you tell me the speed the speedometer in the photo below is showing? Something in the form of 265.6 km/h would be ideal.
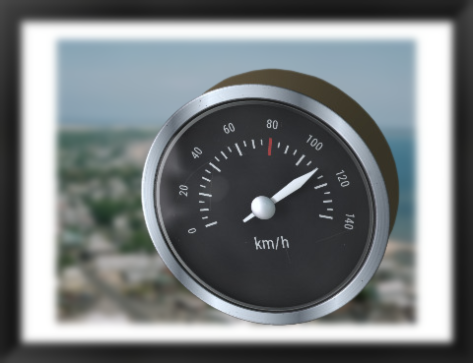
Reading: 110 km/h
